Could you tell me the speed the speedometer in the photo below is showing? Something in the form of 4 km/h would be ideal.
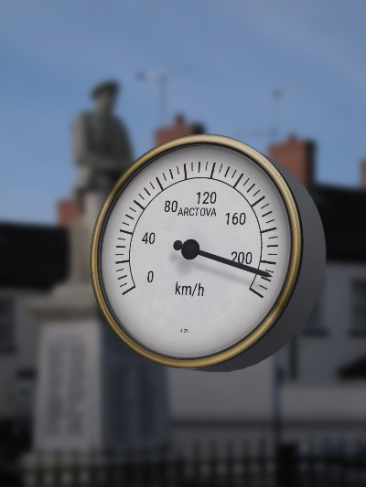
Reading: 207.5 km/h
